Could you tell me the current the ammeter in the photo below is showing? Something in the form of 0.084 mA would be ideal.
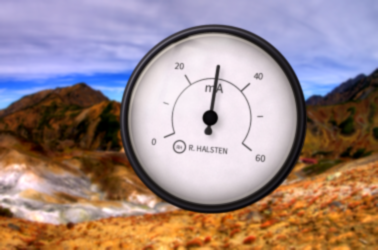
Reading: 30 mA
